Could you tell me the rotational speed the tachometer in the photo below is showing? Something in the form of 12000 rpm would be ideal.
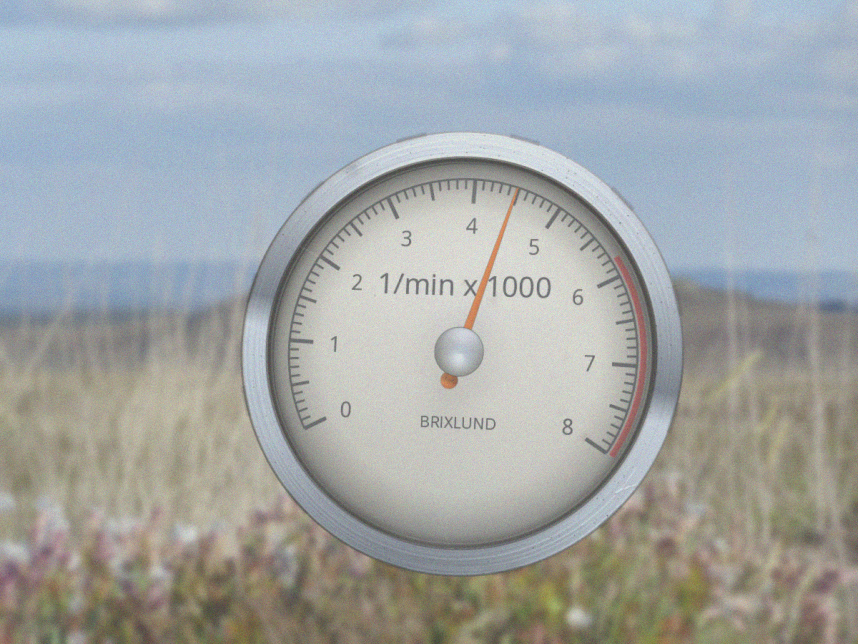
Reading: 4500 rpm
